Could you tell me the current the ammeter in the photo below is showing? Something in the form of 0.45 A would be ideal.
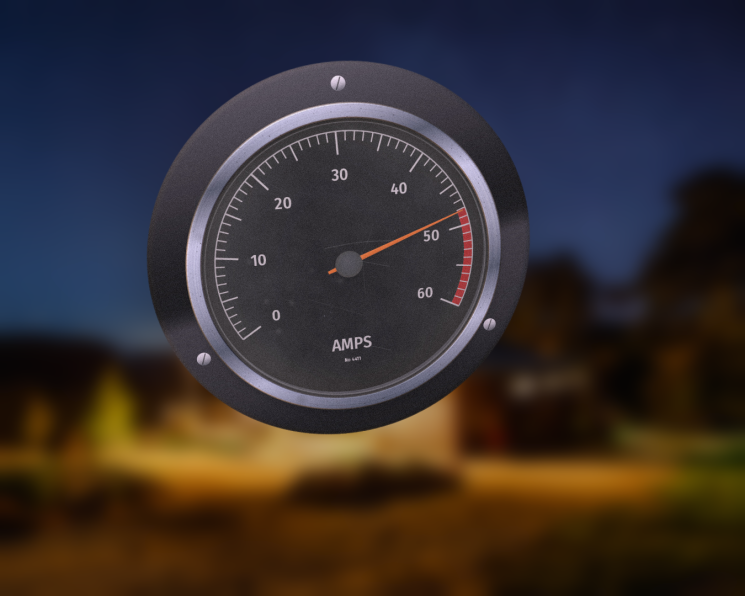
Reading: 48 A
